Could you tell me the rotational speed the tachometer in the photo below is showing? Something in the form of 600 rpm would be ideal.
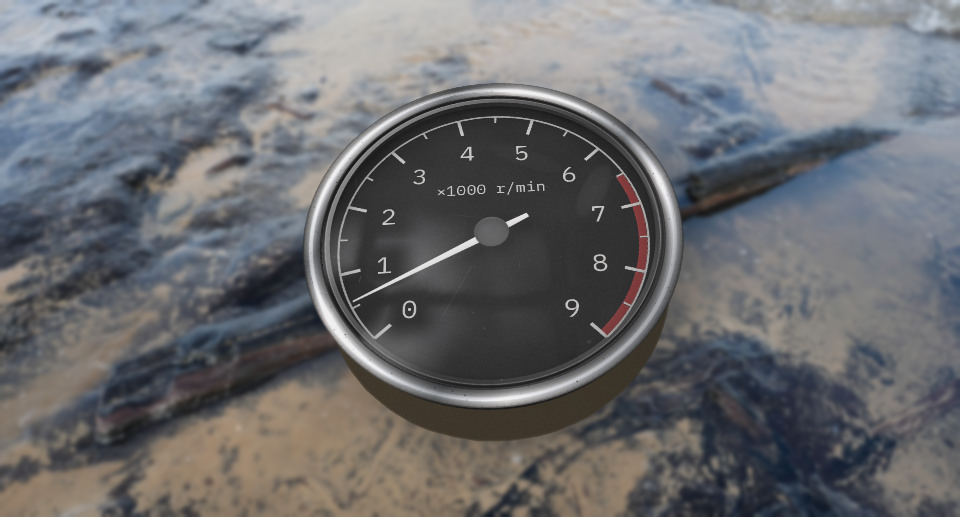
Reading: 500 rpm
